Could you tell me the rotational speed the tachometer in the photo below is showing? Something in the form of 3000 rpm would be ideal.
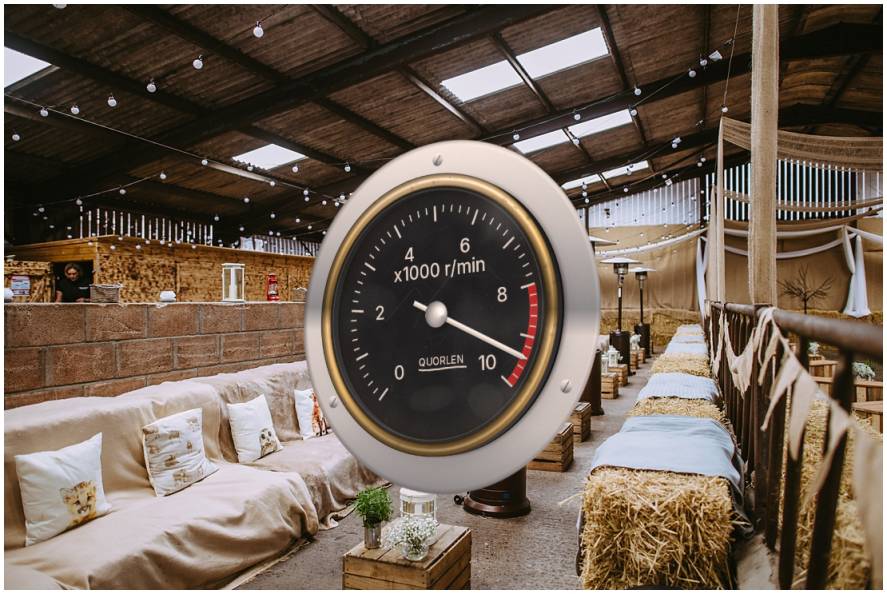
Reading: 9400 rpm
